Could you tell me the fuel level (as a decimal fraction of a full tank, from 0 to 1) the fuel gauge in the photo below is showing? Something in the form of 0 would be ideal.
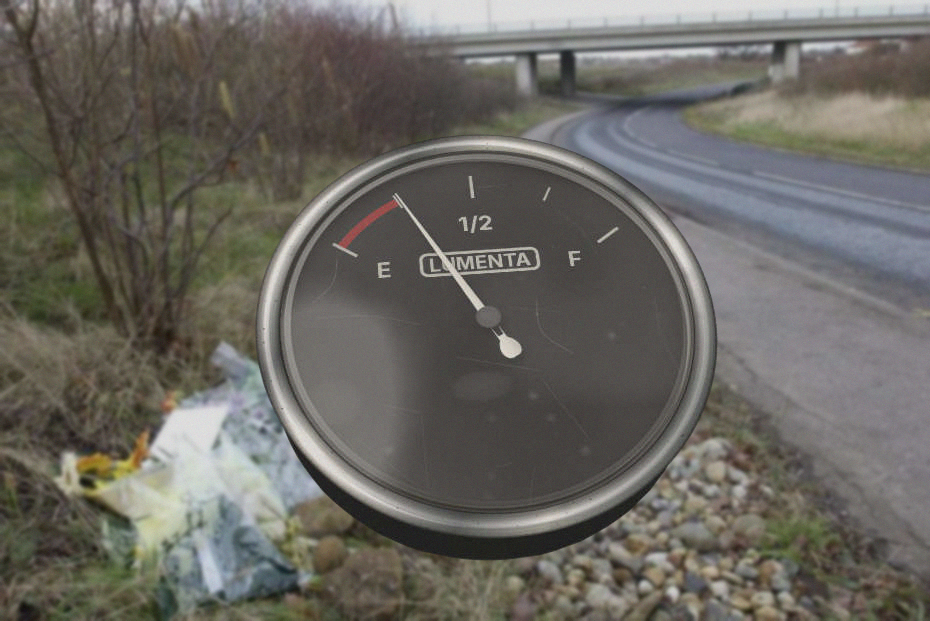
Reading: 0.25
